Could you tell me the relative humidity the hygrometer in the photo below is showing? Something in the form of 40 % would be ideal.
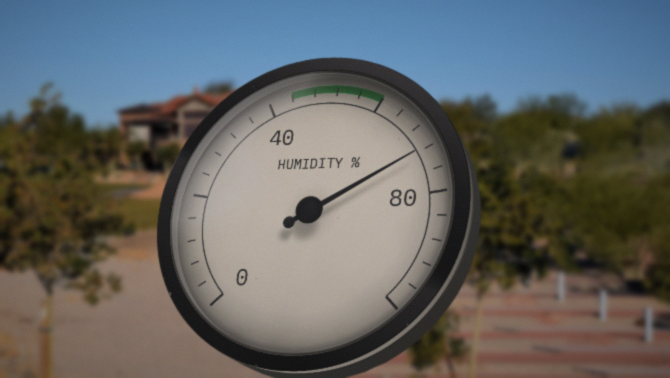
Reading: 72 %
